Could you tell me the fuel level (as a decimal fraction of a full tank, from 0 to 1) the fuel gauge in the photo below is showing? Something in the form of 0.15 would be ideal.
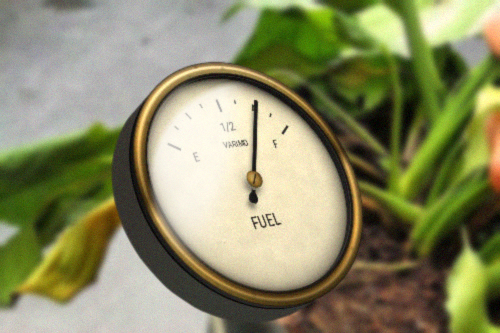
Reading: 0.75
